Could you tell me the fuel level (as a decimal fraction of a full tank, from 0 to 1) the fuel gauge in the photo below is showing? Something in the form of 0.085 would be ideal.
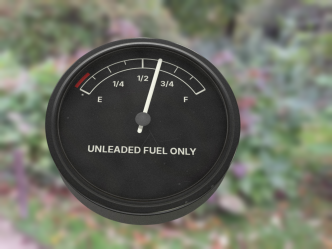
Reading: 0.625
